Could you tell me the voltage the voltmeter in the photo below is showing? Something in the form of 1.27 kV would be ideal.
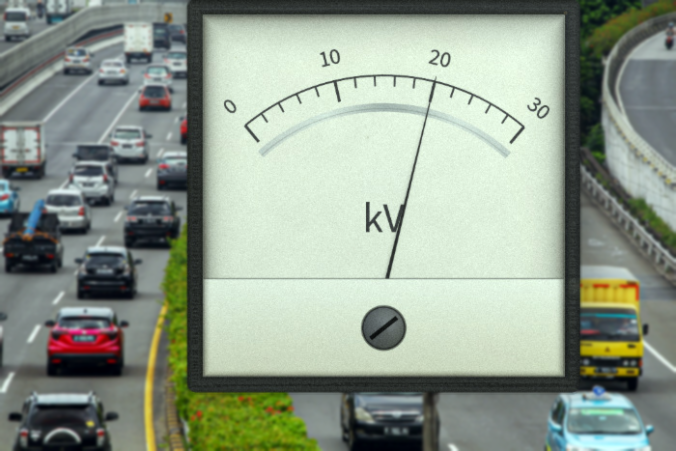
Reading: 20 kV
